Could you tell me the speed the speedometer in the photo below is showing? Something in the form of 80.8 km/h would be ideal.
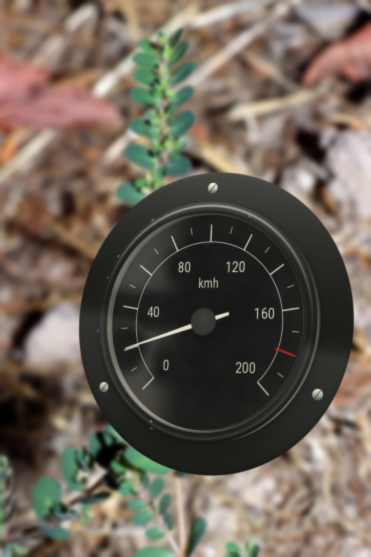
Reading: 20 km/h
